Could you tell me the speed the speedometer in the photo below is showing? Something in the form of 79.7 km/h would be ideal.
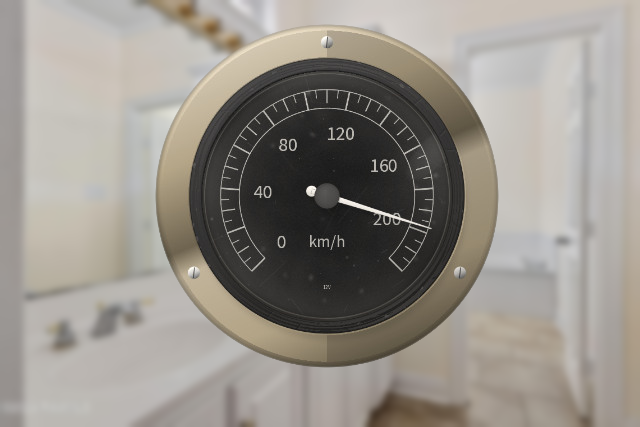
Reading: 197.5 km/h
